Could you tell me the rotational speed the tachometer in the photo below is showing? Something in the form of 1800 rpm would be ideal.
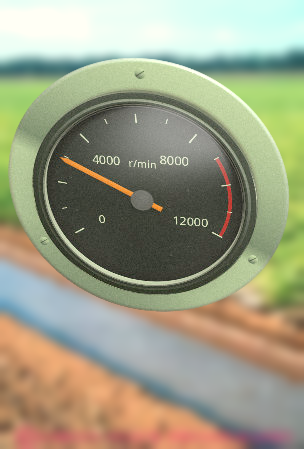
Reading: 3000 rpm
